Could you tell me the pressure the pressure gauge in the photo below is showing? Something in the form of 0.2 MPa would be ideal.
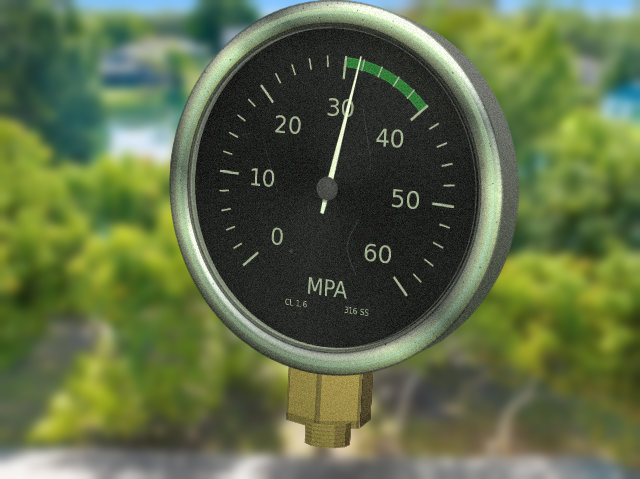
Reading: 32 MPa
